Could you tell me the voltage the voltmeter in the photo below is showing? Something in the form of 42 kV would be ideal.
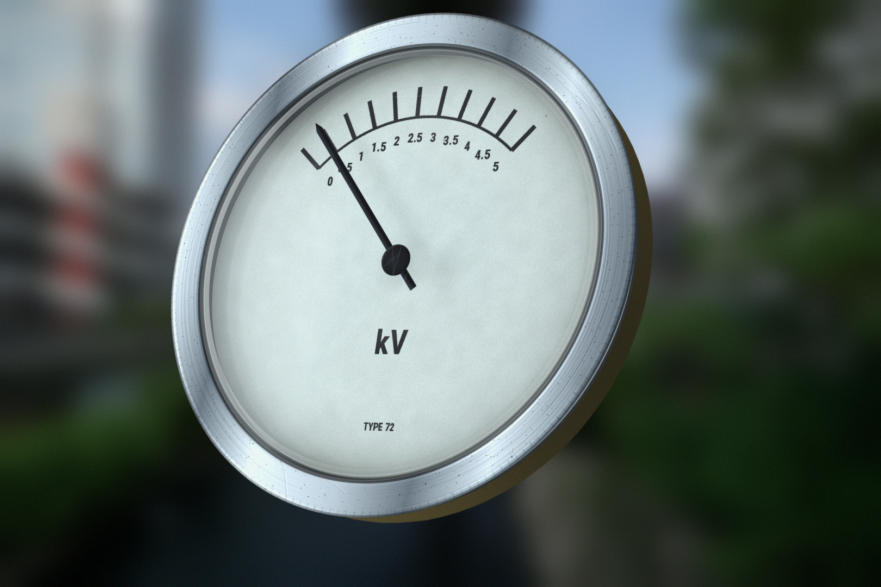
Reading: 0.5 kV
